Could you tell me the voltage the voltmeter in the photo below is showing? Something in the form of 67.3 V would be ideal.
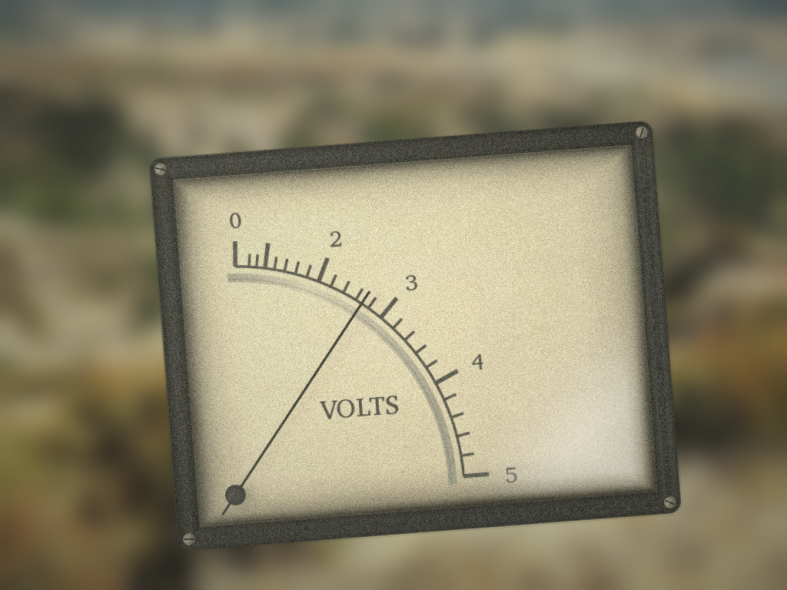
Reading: 2.7 V
